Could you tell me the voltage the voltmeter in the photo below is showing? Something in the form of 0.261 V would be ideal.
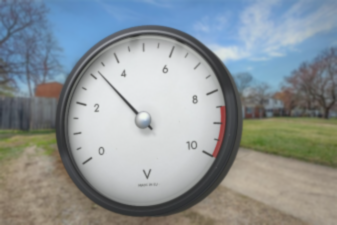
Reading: 3.25 V
